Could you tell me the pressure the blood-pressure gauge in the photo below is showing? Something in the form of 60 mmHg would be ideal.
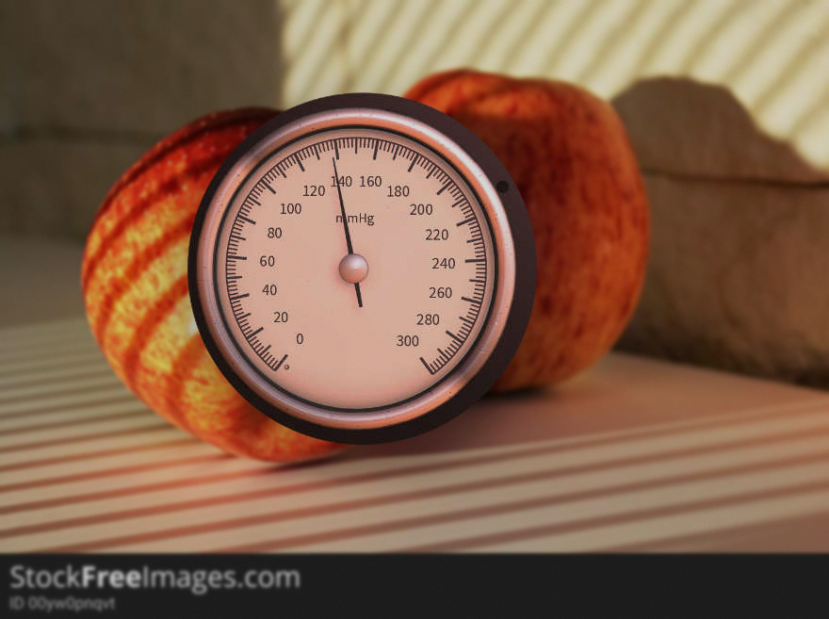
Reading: 138 mmHg
